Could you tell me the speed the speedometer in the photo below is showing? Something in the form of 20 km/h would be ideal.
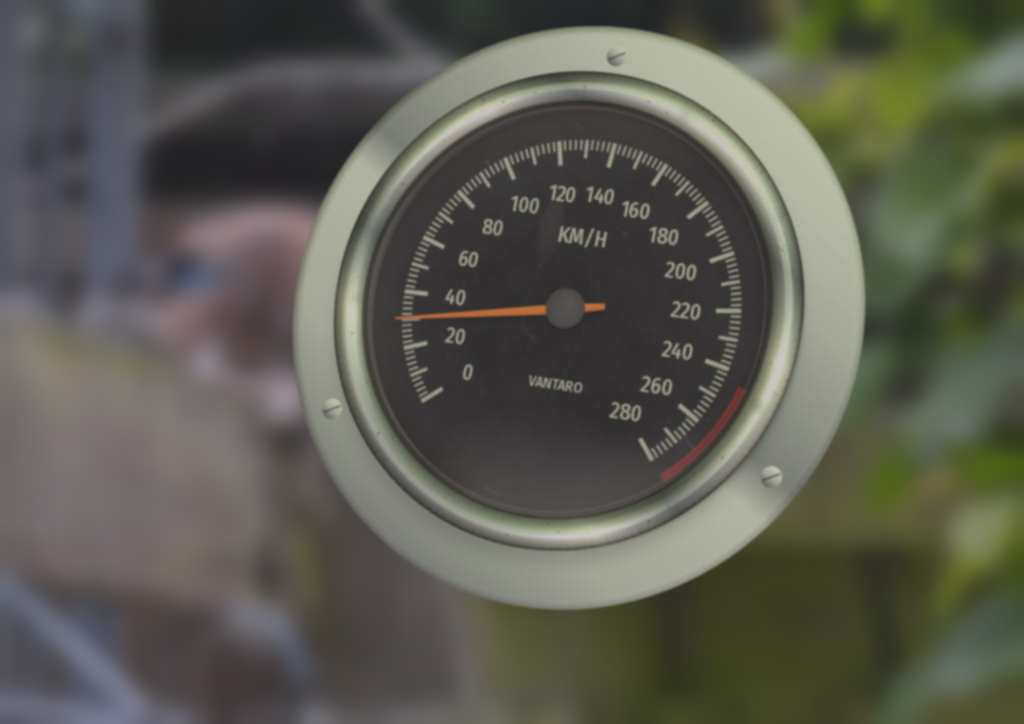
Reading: 30 km/h
